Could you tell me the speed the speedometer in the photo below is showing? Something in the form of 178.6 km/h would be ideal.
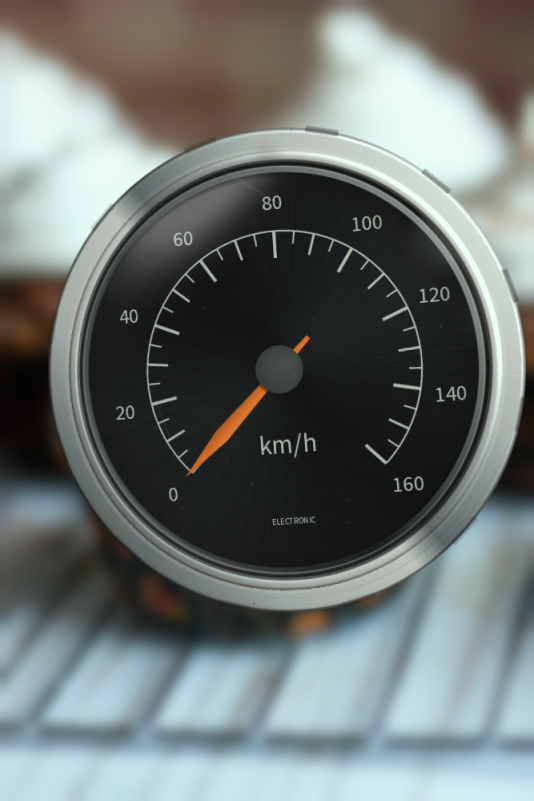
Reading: 0 km/h
